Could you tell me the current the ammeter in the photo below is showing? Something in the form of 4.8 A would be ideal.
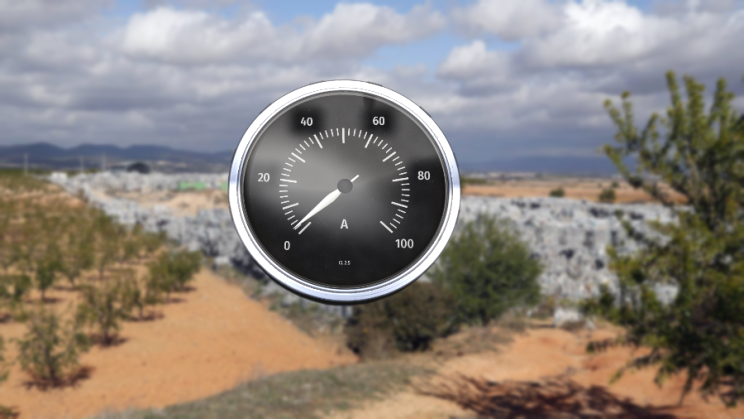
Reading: 2 A
